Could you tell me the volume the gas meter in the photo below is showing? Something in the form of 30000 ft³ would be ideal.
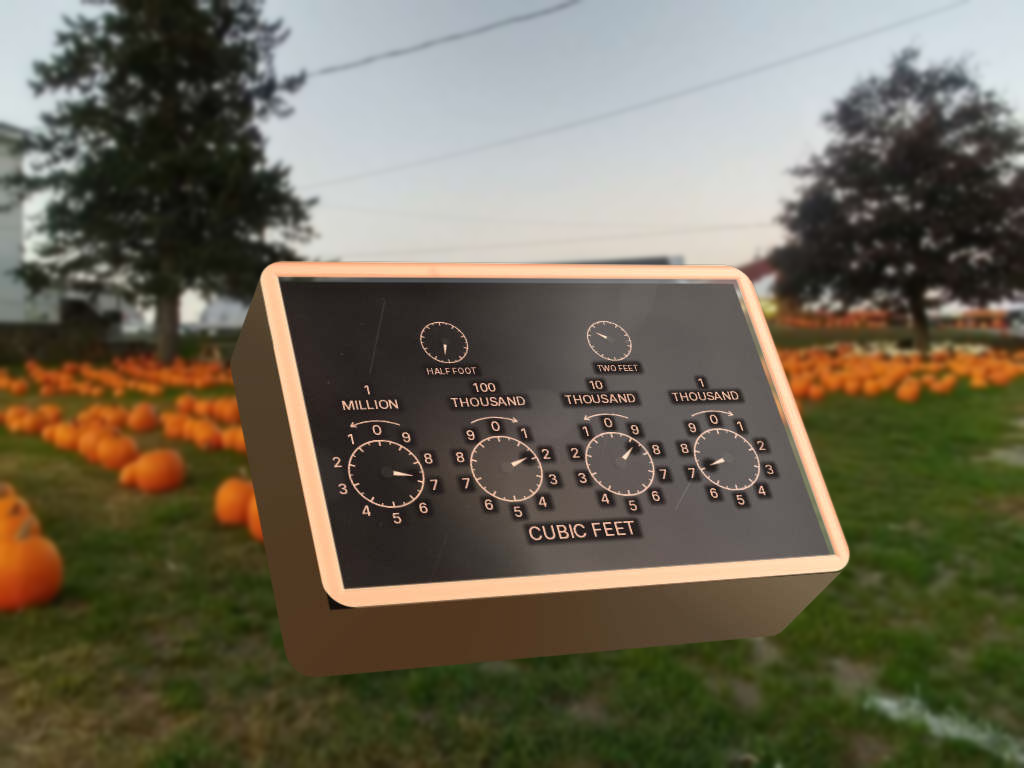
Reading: 718700 ft³
